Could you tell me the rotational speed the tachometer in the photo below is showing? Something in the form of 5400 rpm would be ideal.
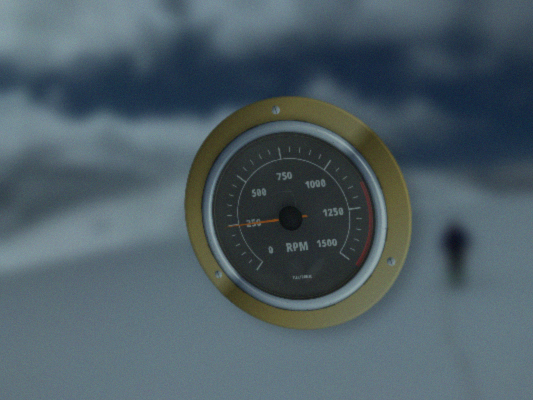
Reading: 250 rpm
